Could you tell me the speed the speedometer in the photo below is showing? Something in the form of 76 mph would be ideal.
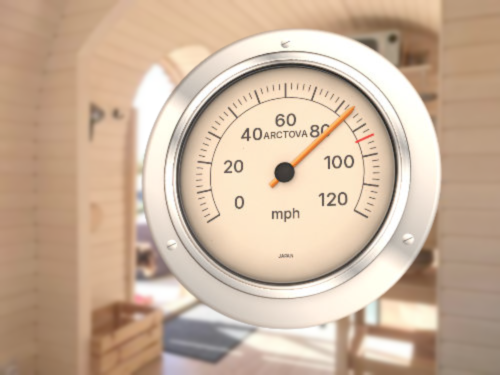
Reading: 84 mph
